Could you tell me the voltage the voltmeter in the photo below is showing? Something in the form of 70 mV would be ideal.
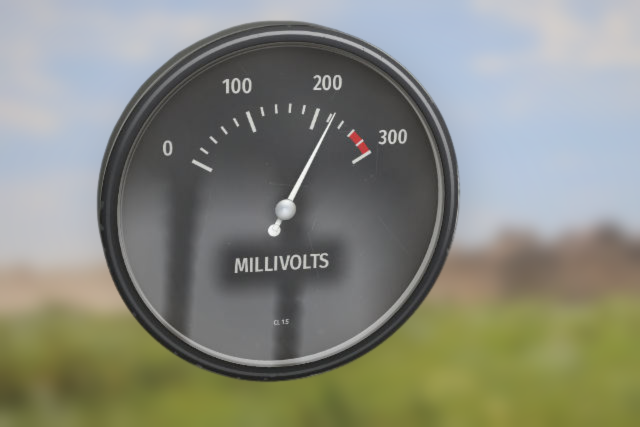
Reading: 220 mV
